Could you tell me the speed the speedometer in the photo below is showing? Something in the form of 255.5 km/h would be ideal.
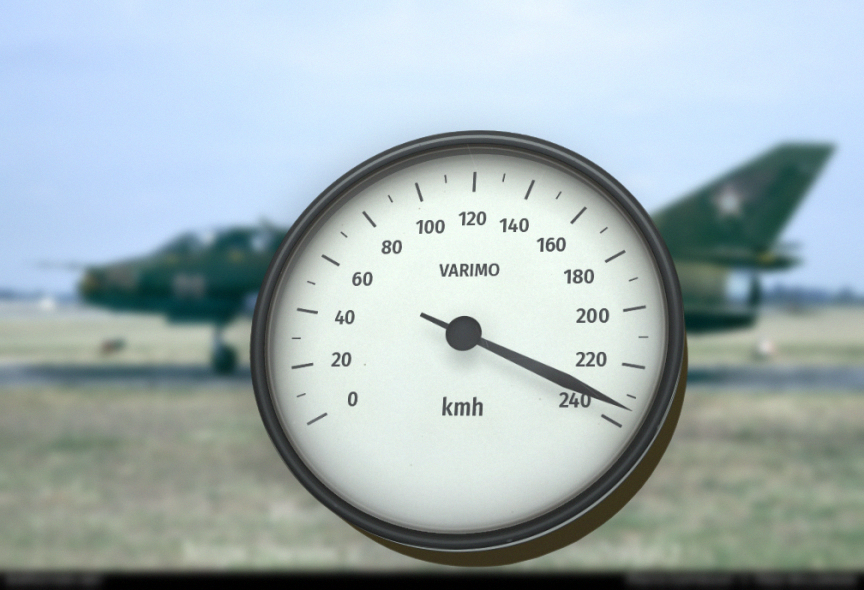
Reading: 235 km/h
